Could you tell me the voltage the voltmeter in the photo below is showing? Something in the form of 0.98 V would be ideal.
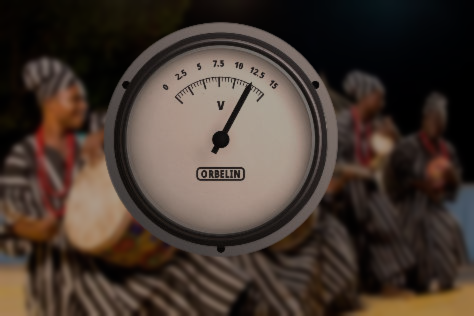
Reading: 12.5 V
